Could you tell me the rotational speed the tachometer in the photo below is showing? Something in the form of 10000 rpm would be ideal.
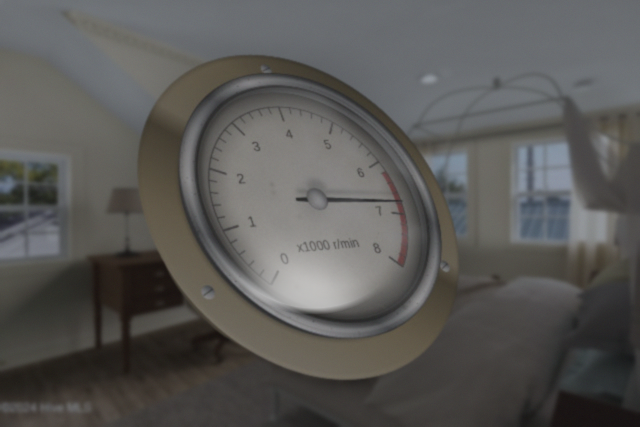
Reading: 6800 rpm
